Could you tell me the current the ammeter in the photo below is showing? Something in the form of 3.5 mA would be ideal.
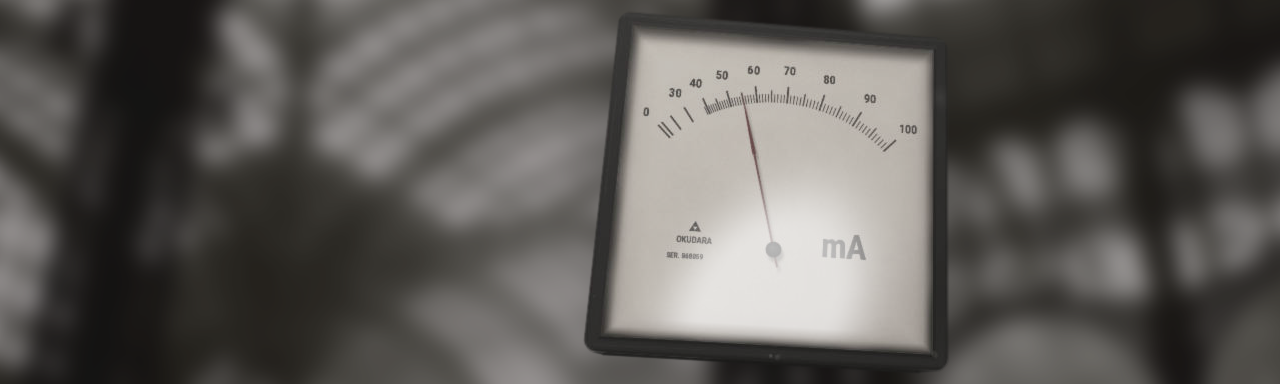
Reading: 55 mA
